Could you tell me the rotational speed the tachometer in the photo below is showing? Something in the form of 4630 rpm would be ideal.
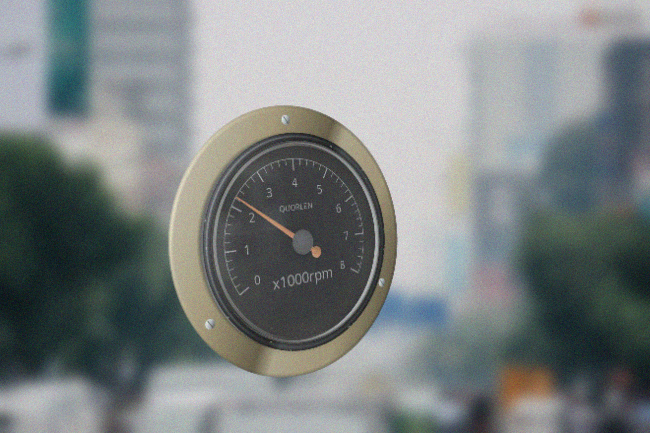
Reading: 2200 rpm
